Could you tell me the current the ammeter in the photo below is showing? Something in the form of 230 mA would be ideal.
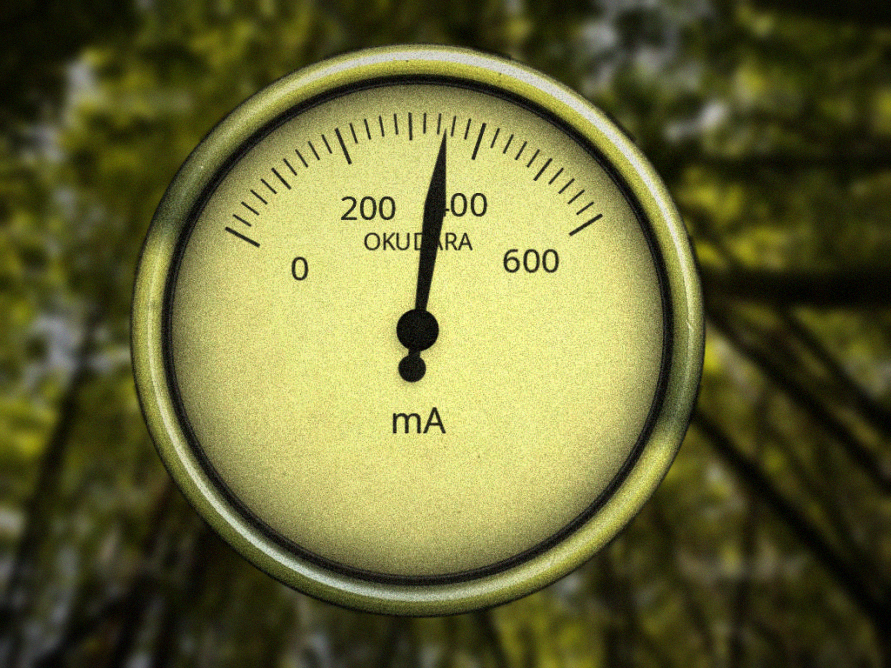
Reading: 350 mA
